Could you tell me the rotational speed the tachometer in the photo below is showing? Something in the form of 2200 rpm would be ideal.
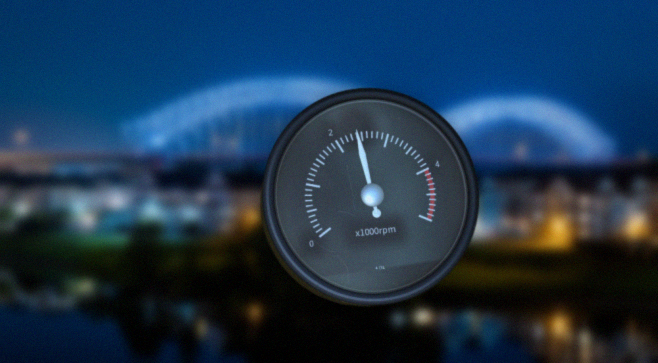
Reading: 2400 rpm
